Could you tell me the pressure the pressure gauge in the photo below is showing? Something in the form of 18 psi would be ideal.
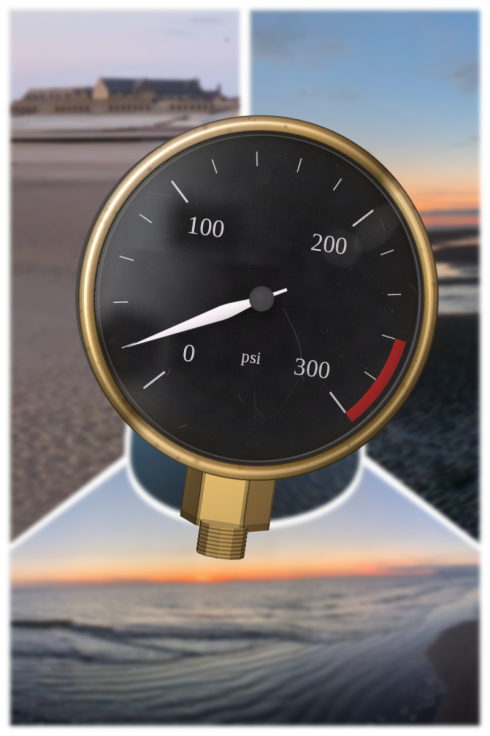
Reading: 20 psi
